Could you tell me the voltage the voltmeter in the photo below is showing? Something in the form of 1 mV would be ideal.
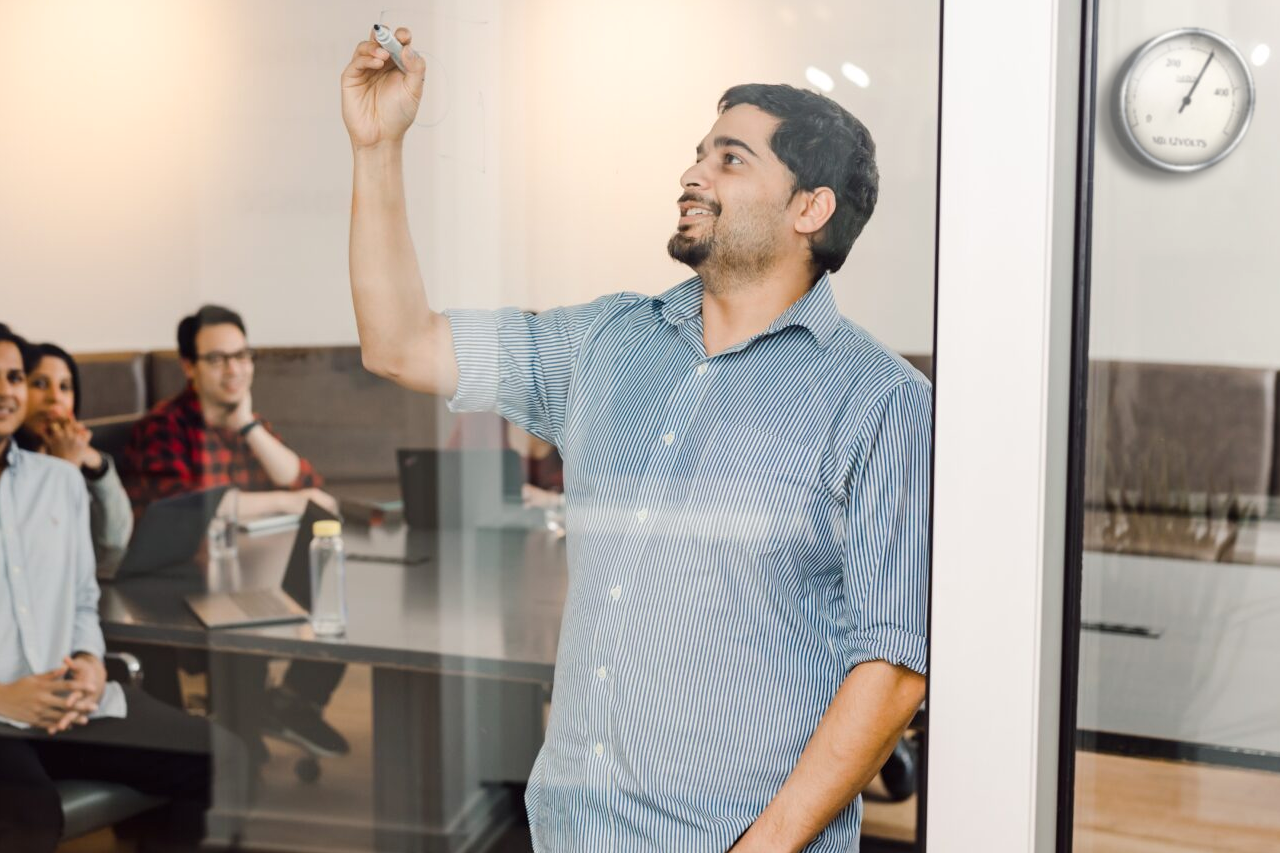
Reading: 300 mV
